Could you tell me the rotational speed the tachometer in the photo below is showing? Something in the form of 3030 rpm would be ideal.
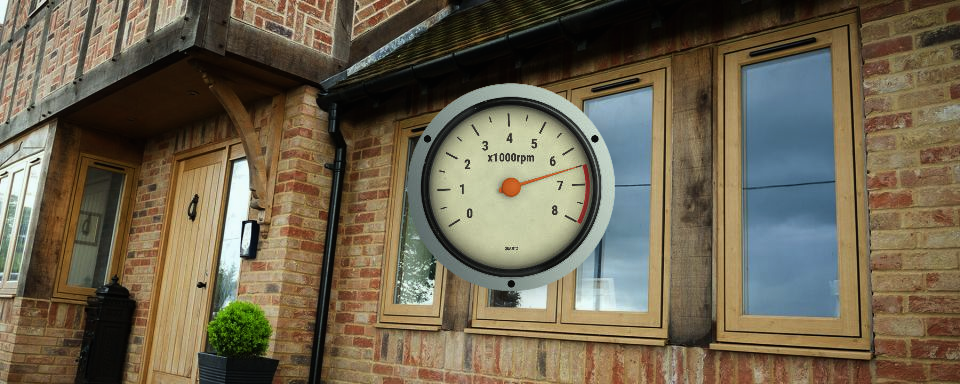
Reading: 6500 rpm
